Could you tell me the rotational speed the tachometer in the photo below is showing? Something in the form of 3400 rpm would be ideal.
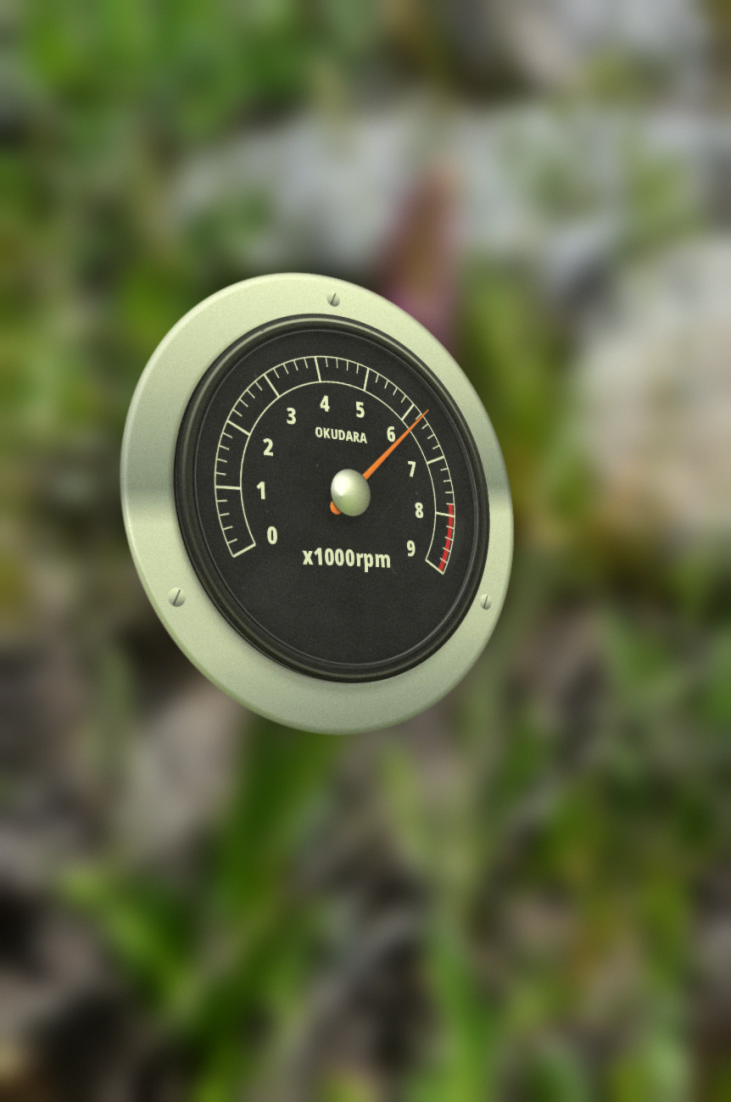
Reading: 6200 rpm
